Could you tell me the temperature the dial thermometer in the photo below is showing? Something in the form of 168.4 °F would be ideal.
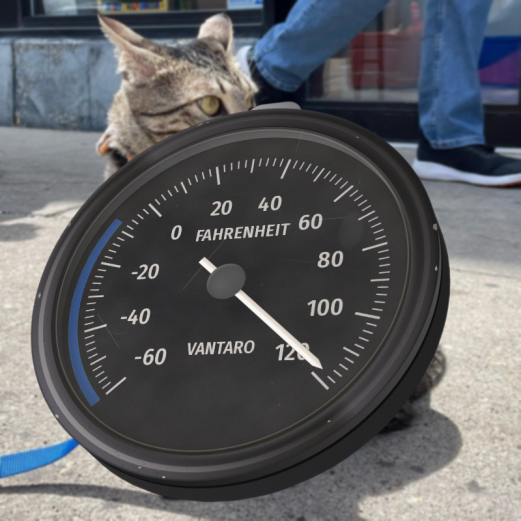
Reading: 118 °F
